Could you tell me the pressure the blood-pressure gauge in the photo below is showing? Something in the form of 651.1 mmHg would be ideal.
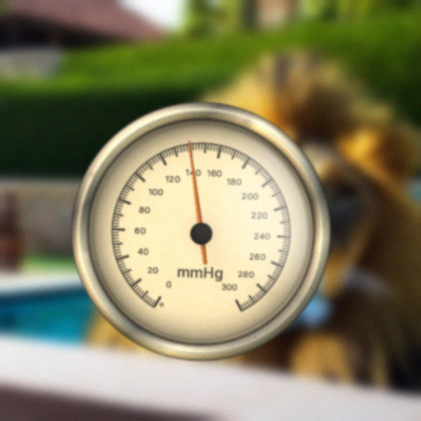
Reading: 140 mmHg
